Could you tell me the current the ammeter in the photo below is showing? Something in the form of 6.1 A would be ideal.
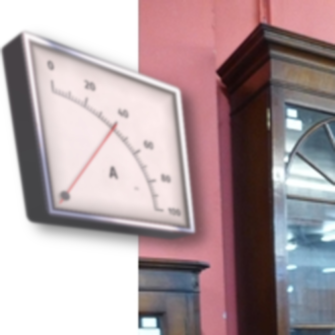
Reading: 40 A
